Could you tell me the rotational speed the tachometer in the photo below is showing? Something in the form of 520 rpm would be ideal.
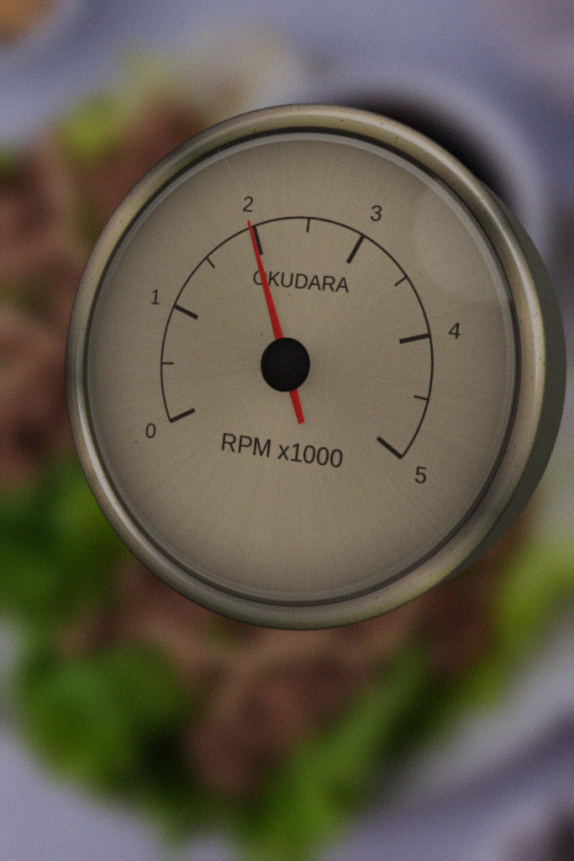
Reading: 2000 rpm
